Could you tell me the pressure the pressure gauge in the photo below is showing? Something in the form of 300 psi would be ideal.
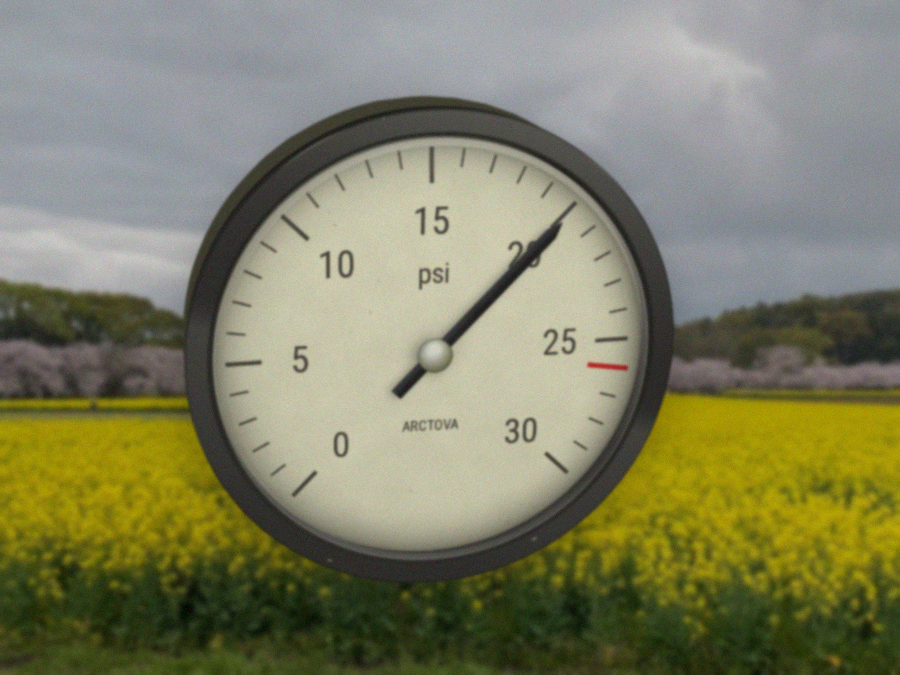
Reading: 20 psi
